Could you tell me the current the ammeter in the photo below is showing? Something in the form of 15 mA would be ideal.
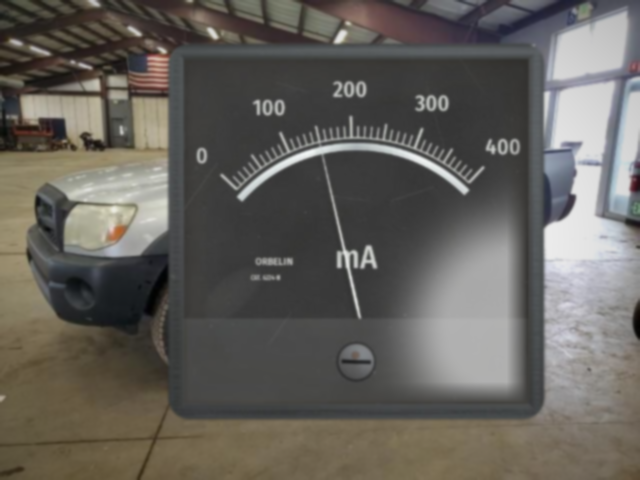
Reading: 150 mA
